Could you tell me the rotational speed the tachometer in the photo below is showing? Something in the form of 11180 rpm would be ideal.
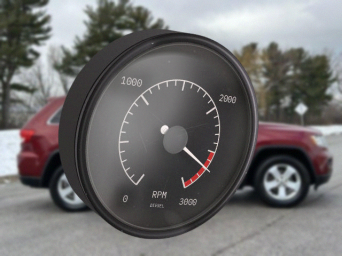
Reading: 2700 rpm
